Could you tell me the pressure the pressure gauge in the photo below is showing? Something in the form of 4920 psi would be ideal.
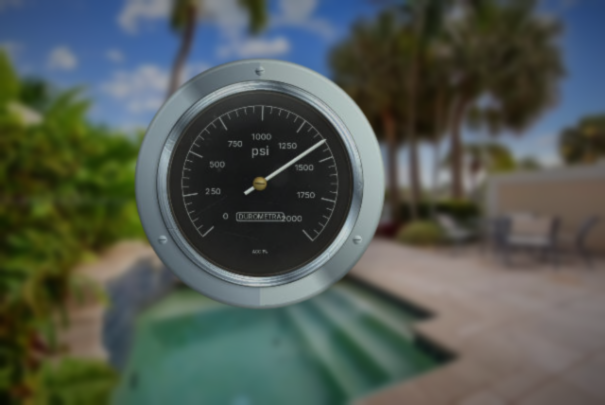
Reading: 1400 psi
